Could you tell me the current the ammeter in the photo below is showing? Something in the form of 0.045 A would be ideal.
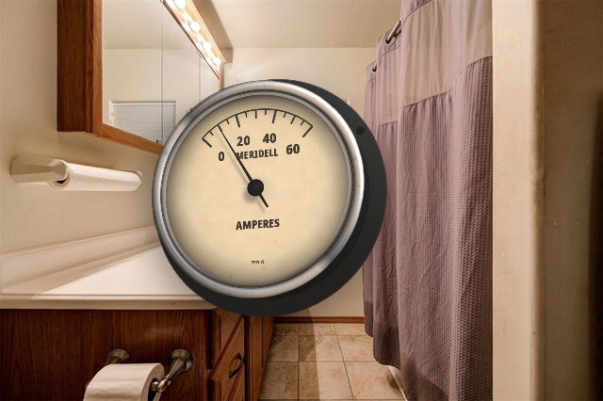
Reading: 10 A
